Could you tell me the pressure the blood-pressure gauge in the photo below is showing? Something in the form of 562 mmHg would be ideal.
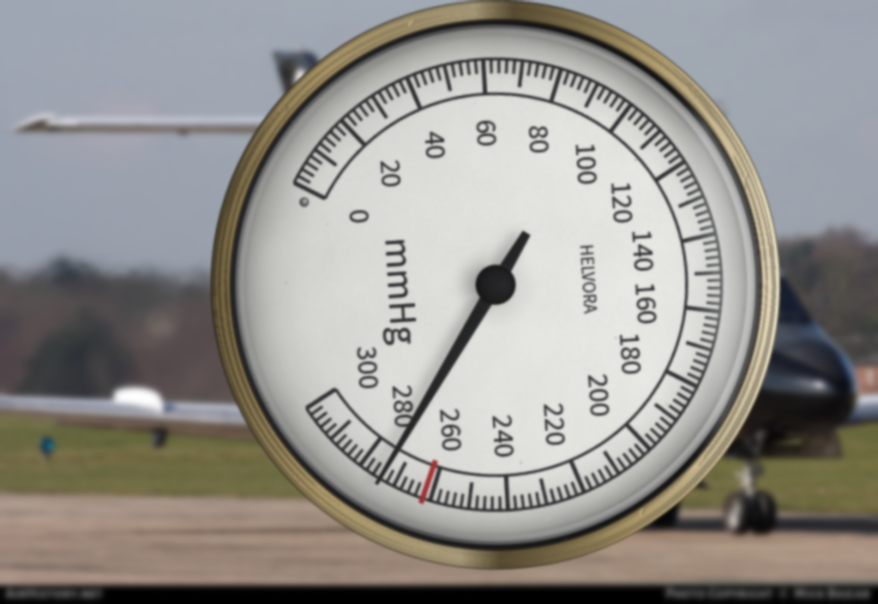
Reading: 274 mmHg
